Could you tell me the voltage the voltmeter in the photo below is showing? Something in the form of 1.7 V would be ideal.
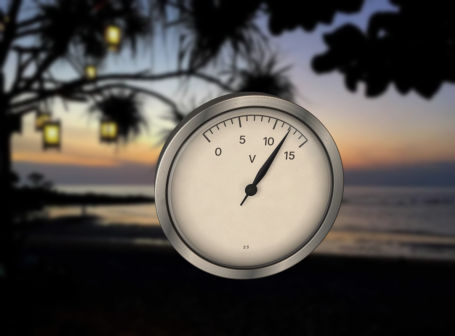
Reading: 12 V
